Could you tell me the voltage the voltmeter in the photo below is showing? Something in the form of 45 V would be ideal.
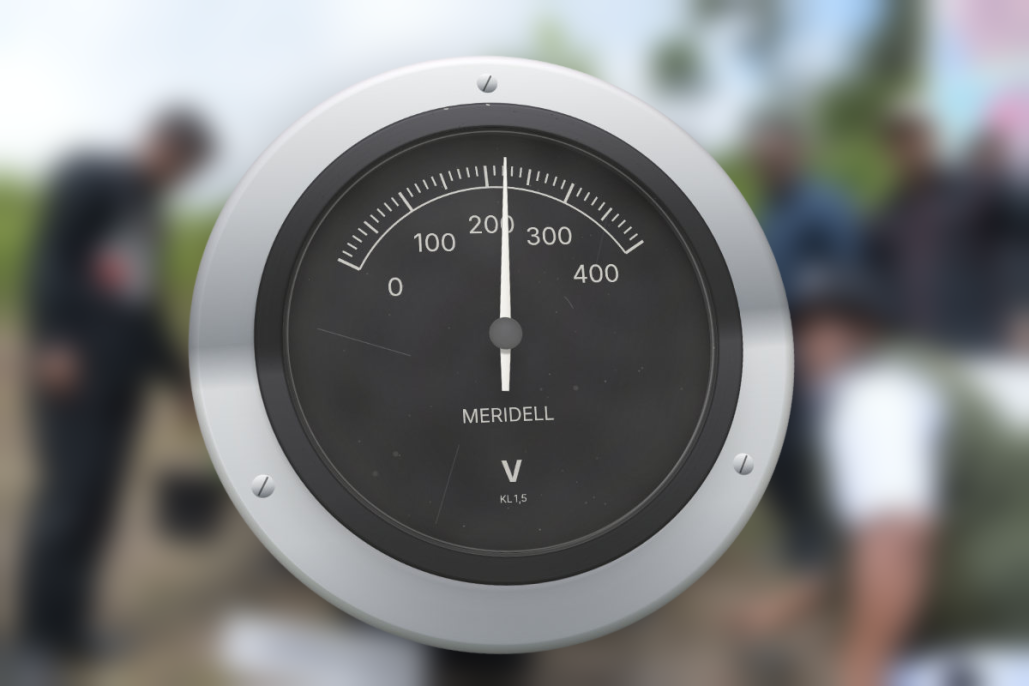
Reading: 220 V
